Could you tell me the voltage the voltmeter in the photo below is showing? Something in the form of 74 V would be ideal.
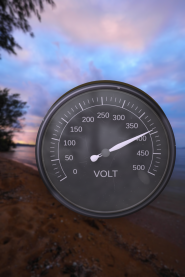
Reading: 390 V
